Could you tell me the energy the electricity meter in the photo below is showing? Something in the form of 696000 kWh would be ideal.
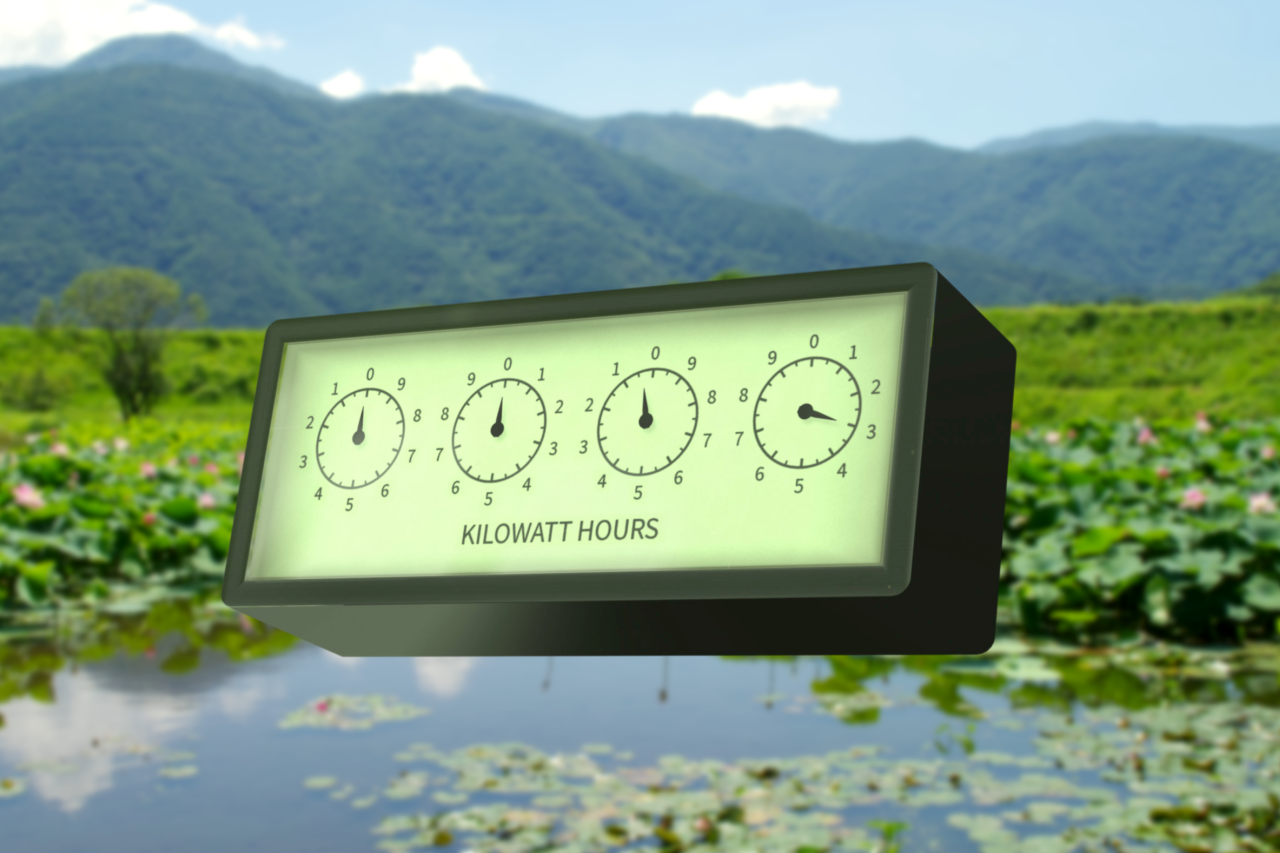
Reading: 3 kWh
